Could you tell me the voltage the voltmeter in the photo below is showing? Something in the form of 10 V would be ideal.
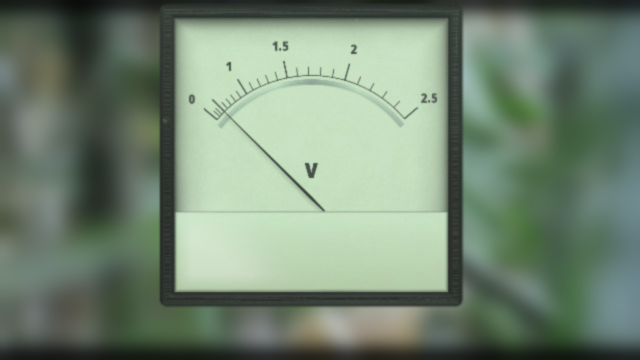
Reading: 0.5 V
